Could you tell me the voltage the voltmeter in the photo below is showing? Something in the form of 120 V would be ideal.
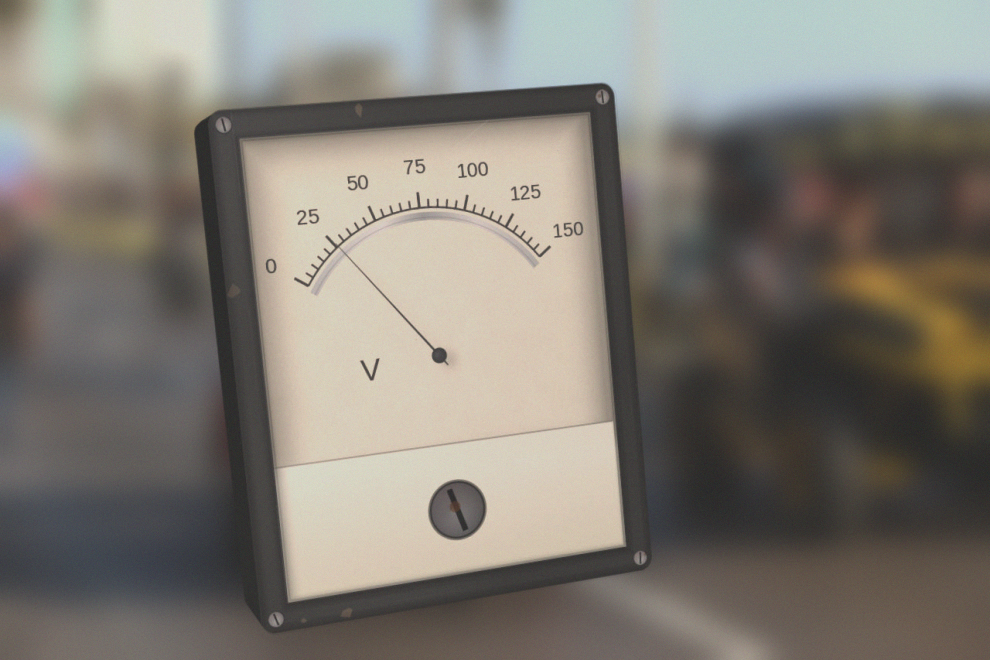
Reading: 25 V
